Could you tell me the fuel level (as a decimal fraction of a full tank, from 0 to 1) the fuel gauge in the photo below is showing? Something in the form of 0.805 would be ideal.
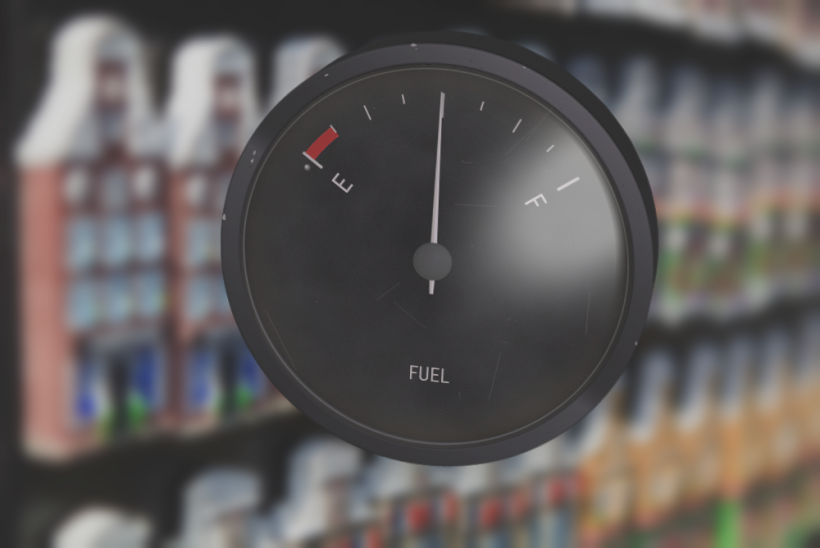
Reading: 0.5
